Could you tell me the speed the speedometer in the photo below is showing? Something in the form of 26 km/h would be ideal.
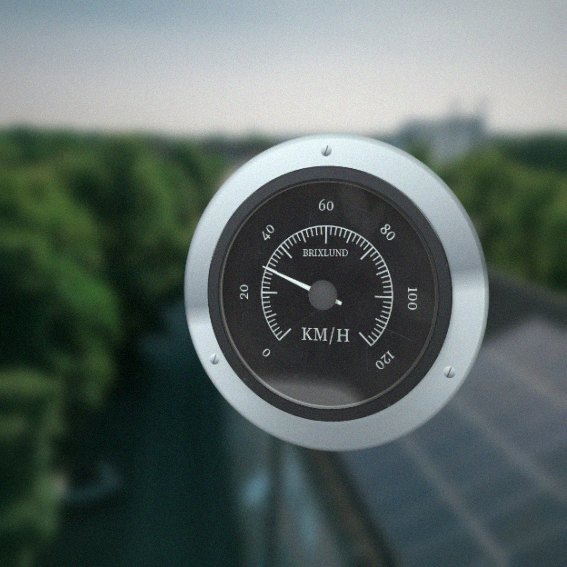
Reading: 30 km/h
